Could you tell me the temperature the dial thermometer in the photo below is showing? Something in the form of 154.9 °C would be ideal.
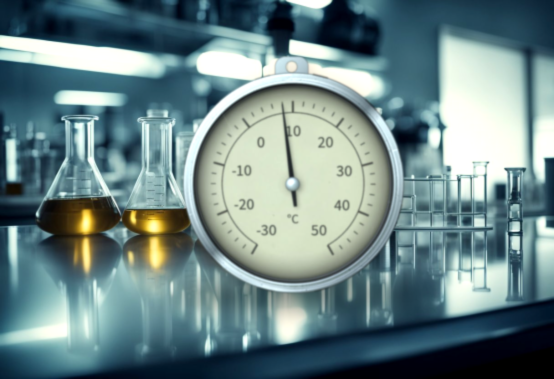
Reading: 8 °C
